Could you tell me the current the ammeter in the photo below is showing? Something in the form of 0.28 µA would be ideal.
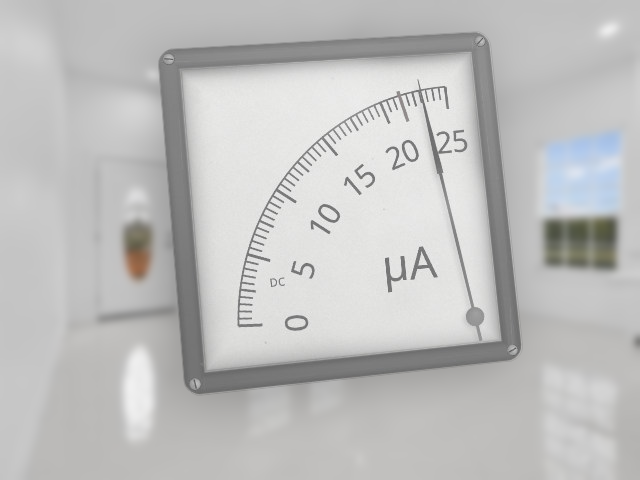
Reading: 23 µA
